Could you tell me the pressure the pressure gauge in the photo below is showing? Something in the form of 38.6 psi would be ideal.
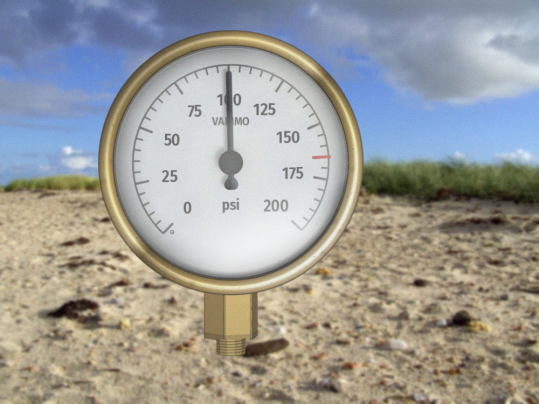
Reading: 100 psi
